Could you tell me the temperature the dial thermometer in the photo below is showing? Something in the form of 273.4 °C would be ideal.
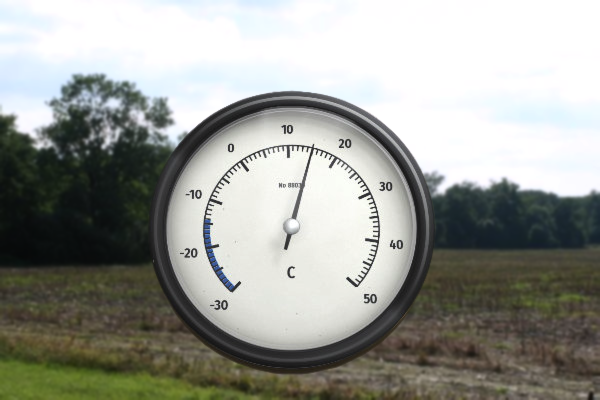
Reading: 15 °C
